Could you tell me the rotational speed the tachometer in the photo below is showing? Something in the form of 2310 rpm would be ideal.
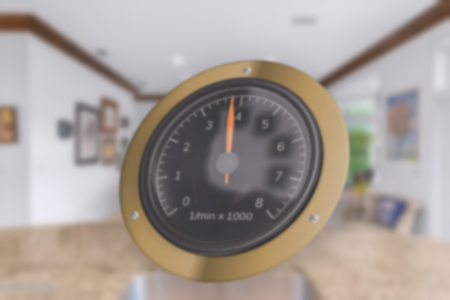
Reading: 3800 rpm
